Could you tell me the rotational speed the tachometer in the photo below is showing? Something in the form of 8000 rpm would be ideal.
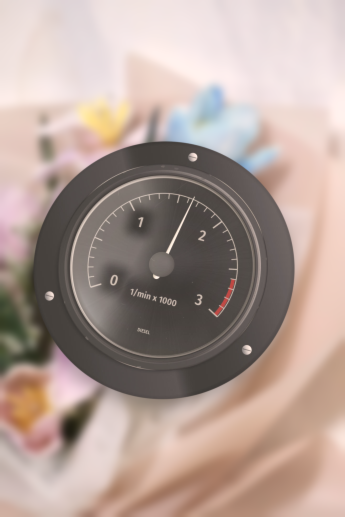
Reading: 1650 rpm
